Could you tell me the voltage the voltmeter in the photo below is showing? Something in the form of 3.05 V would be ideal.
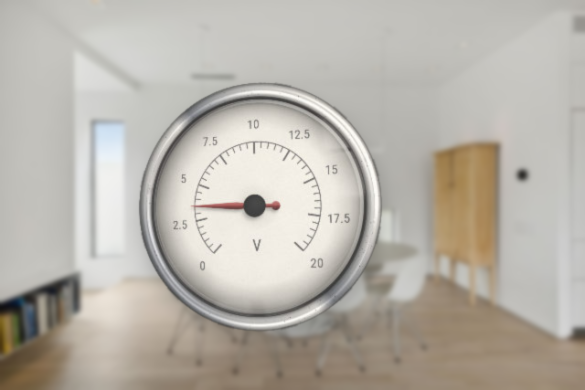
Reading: 3.5 V
